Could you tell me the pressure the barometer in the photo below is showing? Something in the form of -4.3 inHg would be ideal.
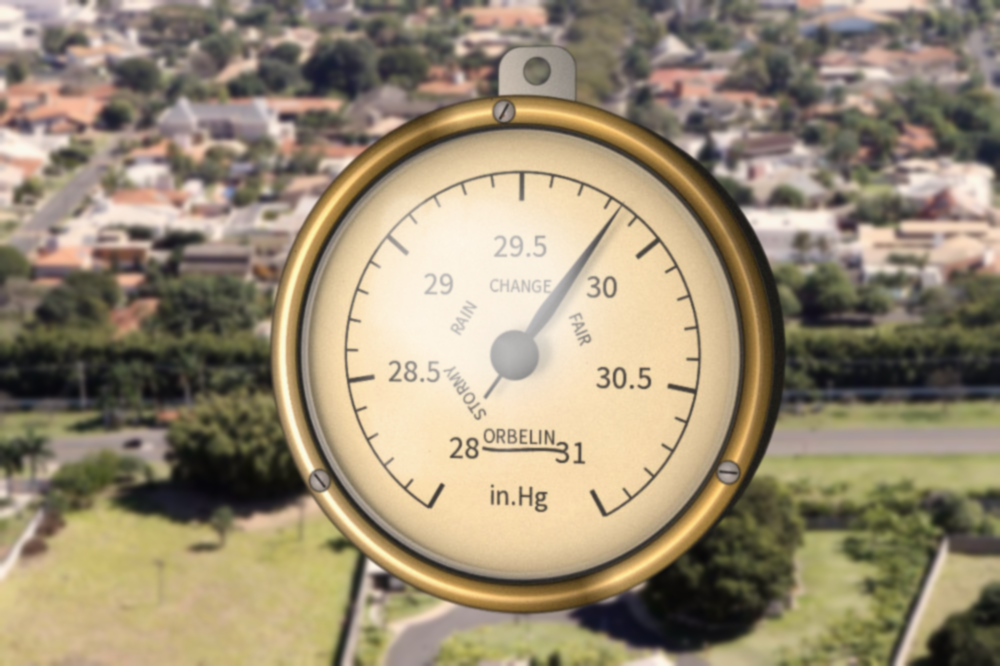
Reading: 29.85 inHg
